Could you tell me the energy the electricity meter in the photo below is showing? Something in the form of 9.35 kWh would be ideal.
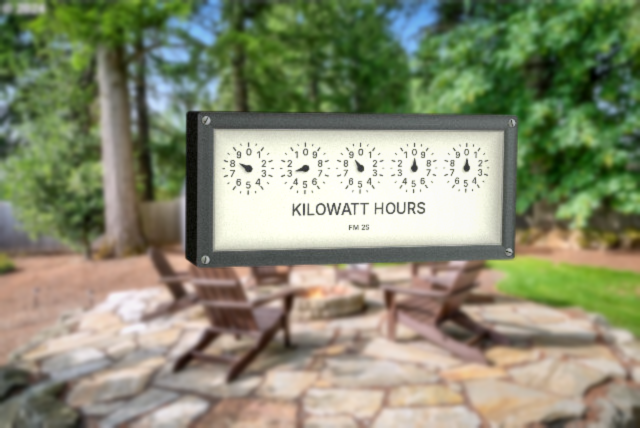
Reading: 82900 kWh
